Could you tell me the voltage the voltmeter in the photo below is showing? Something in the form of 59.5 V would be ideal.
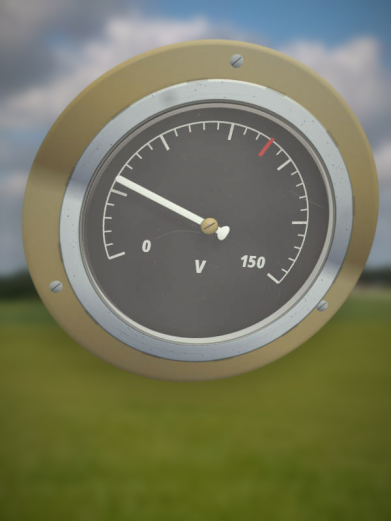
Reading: 30 V
